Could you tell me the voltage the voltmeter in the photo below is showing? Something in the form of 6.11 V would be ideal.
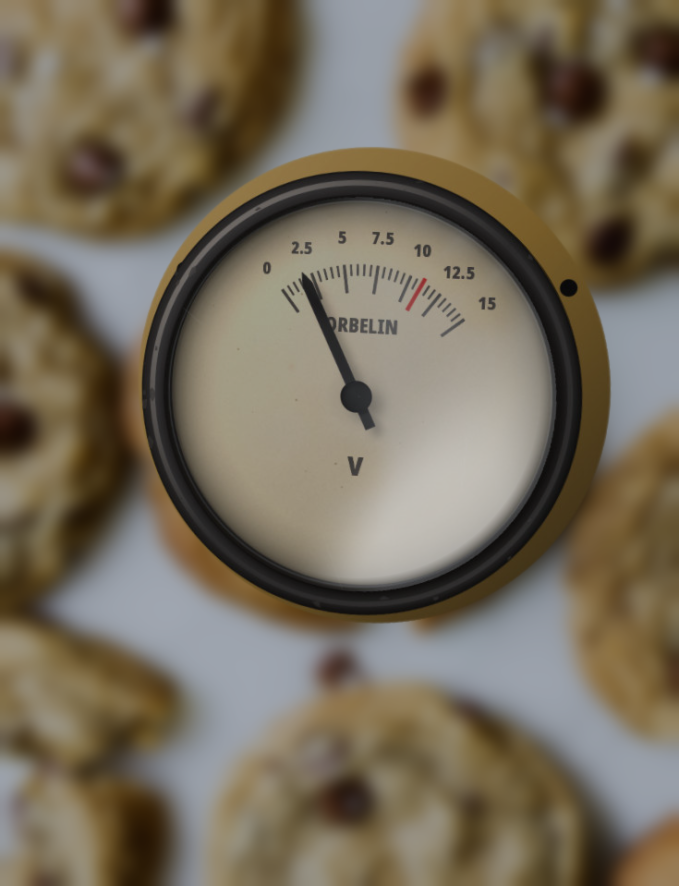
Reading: 2 V
